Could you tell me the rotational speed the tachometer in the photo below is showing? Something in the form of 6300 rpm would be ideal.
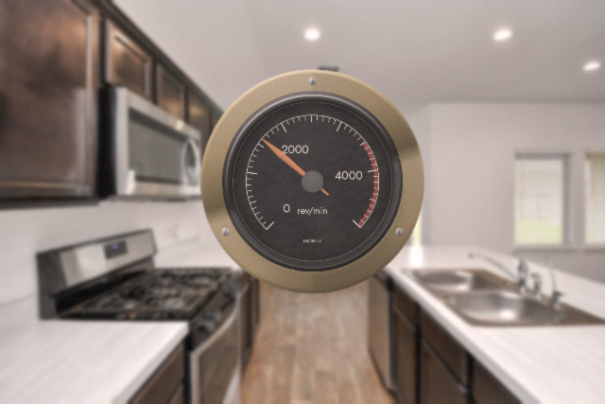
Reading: 1600 rpm
